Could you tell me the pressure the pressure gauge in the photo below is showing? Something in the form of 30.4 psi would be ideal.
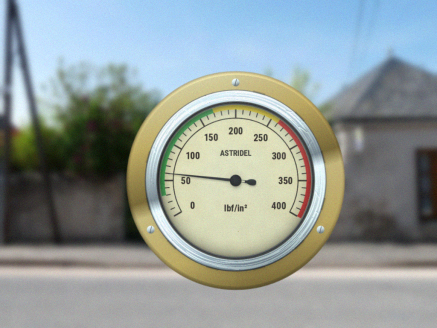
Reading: 60 psi
